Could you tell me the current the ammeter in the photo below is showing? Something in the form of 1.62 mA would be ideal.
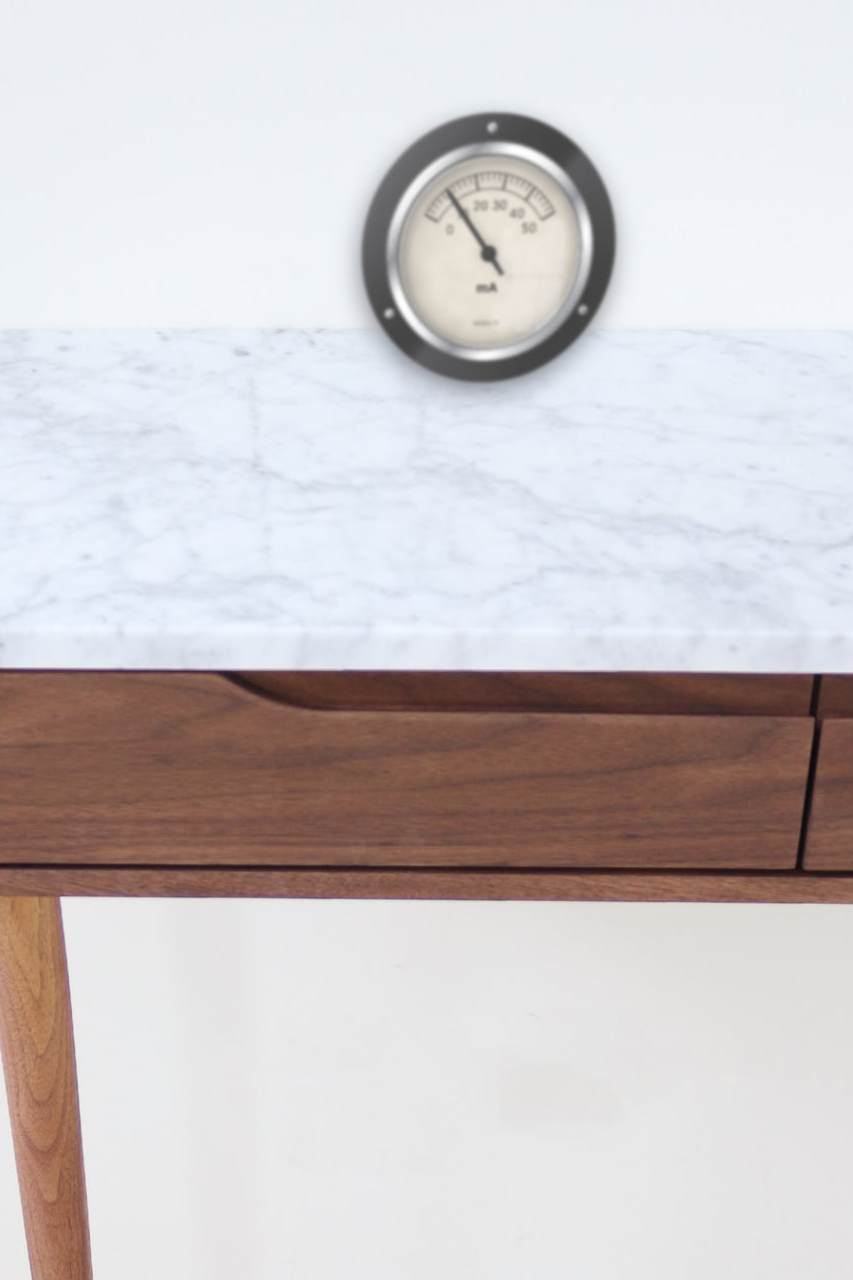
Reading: 10 mA
